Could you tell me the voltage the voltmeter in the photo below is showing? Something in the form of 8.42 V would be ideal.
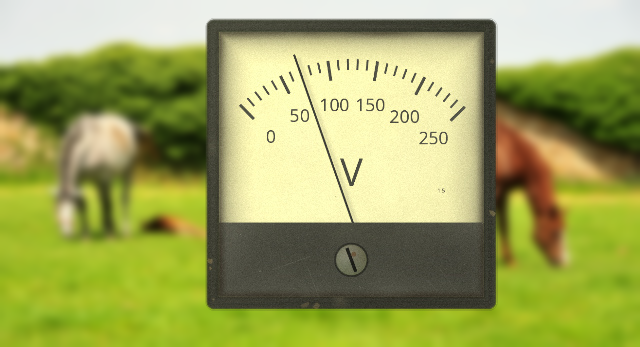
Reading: 70 V
